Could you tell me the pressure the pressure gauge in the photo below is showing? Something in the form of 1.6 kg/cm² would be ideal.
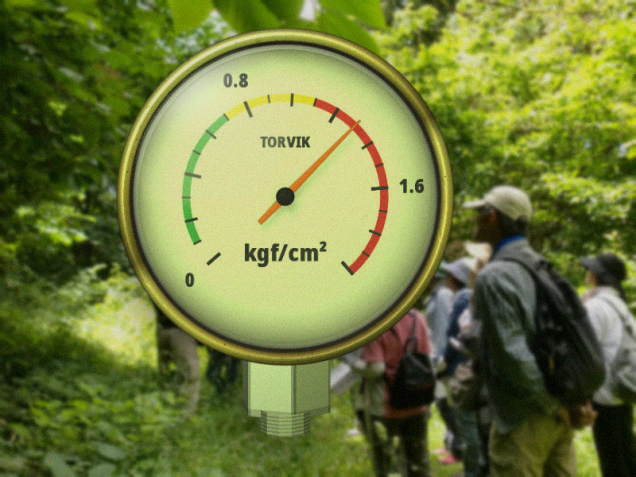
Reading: 1.3 kg/cm²
